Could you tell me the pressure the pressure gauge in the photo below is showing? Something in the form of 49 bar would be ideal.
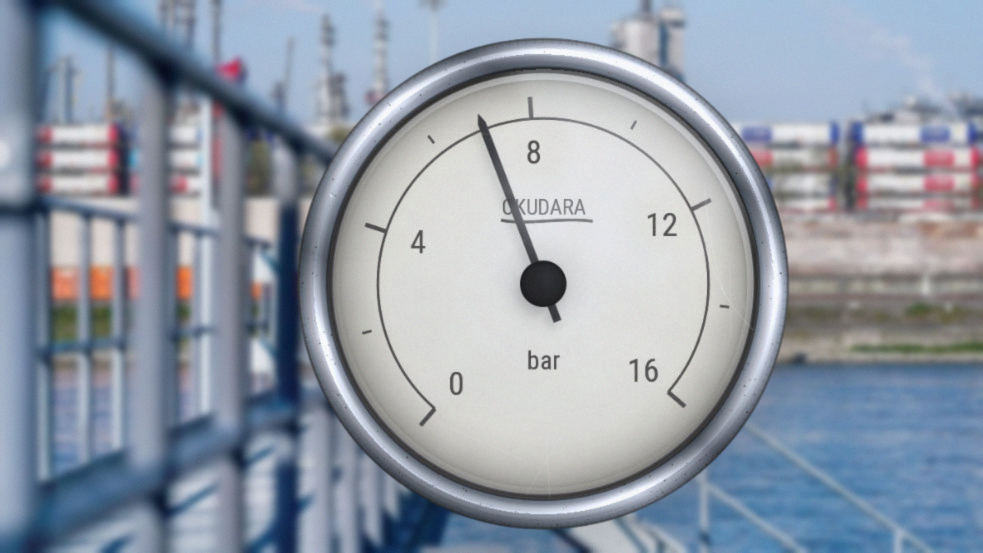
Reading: 7 bar
